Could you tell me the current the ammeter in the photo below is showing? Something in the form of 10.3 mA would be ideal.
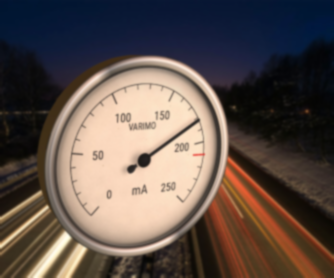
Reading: 180 mA
